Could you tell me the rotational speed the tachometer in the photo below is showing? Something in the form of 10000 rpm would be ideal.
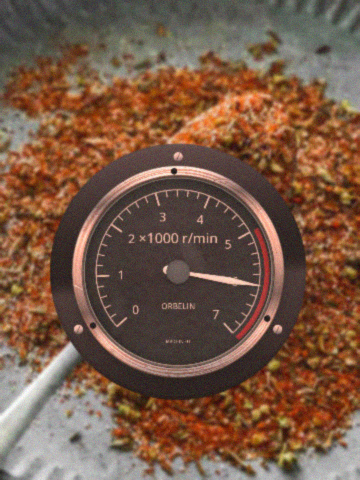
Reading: 6000 rpm
